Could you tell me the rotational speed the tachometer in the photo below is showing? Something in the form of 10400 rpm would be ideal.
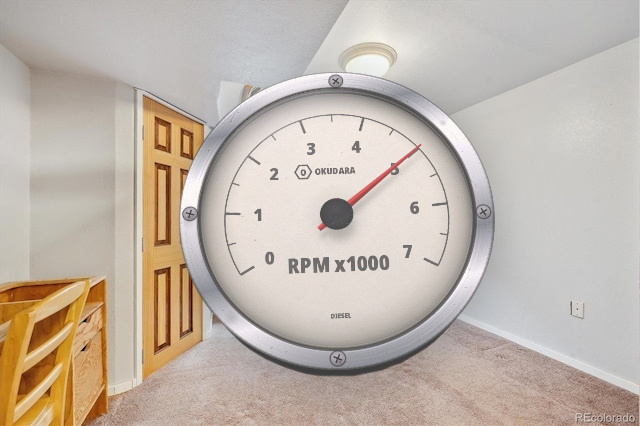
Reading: 5000 rpm
